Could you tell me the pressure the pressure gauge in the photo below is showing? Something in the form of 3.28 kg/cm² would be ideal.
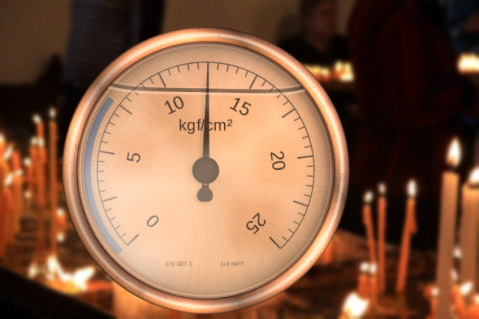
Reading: 12.5 kg/cm²
